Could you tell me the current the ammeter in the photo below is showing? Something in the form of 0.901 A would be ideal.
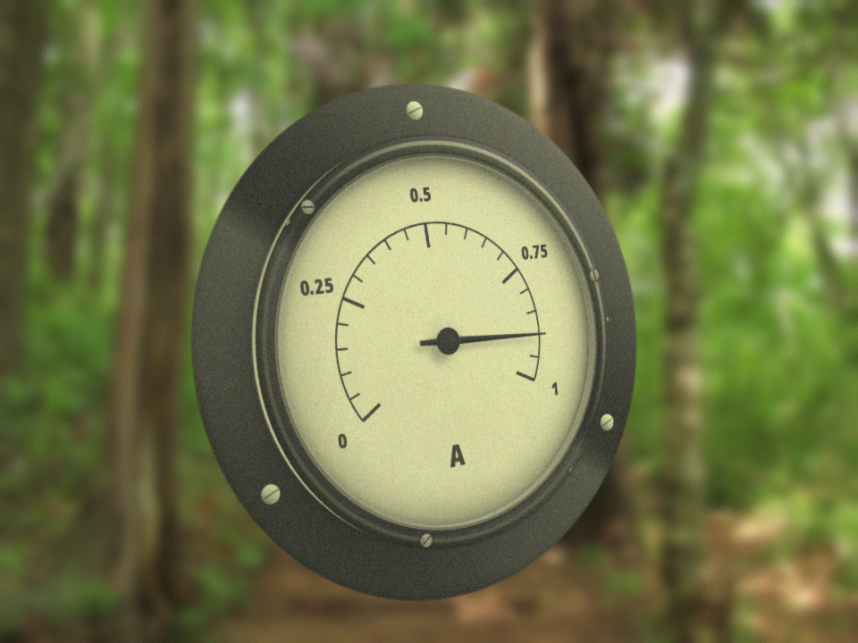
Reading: 0.9 A
